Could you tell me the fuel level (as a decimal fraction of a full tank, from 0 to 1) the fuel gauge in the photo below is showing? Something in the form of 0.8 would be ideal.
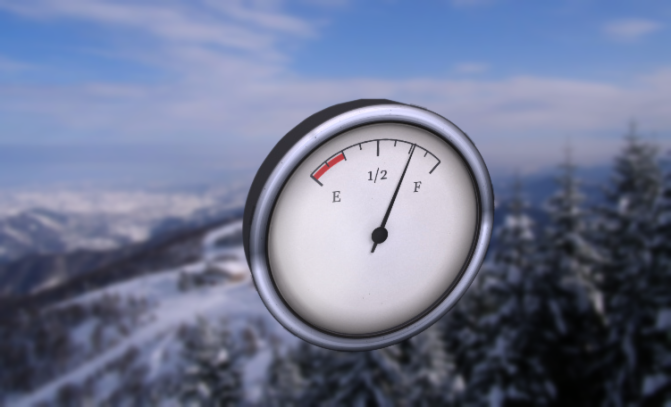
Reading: 0.75
